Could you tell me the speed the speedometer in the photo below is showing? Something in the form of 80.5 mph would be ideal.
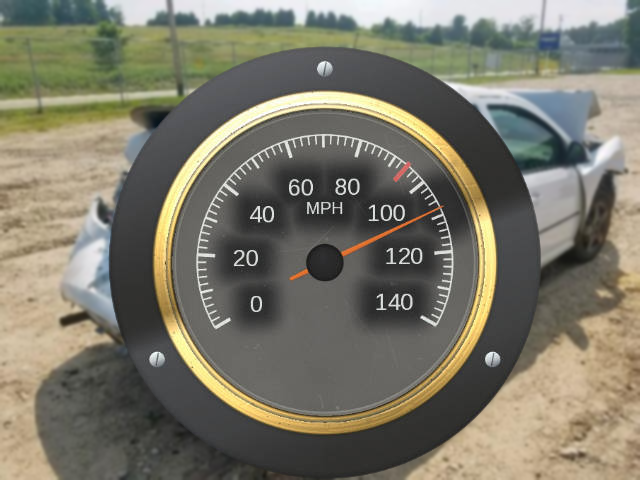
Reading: 108 mph
